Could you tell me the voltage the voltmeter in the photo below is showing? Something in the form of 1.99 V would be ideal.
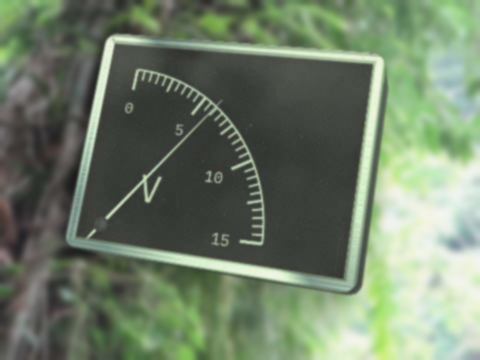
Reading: 6 V
